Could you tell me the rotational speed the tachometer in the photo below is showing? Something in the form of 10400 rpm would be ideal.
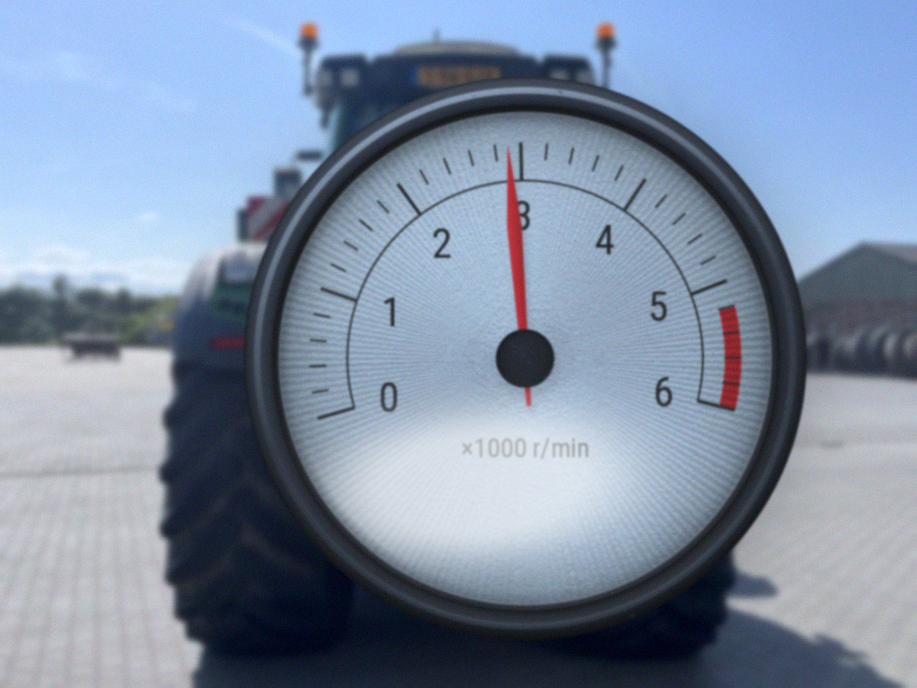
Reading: 2900 rpm
